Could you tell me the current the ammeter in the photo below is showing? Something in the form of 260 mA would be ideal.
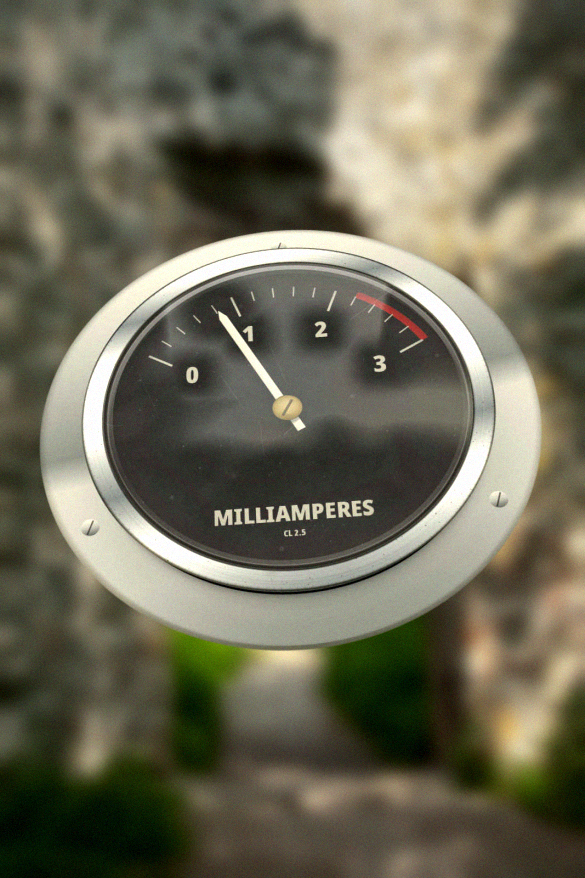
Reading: 0.8 mA
